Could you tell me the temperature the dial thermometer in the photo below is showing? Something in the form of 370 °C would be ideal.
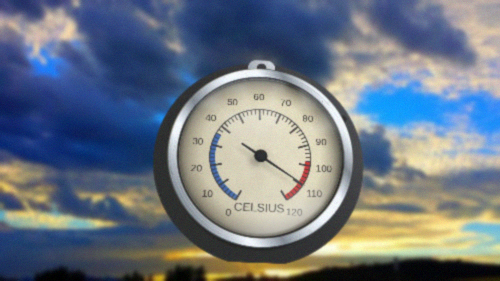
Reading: 110 °C
